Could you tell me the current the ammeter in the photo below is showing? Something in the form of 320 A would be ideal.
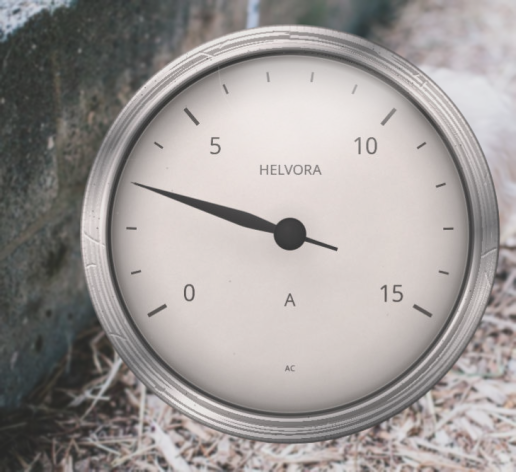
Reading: 3 A
